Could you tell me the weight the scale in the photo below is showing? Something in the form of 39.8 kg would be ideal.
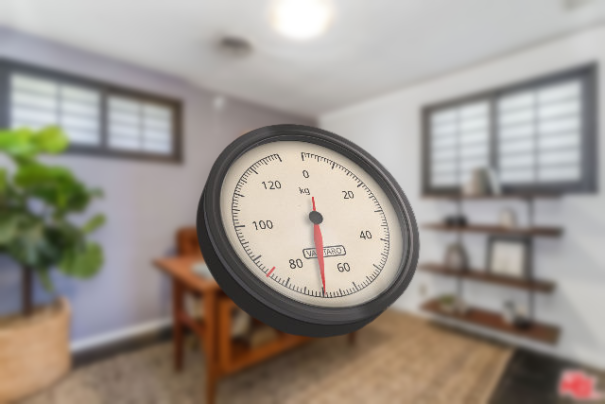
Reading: 70 kg
